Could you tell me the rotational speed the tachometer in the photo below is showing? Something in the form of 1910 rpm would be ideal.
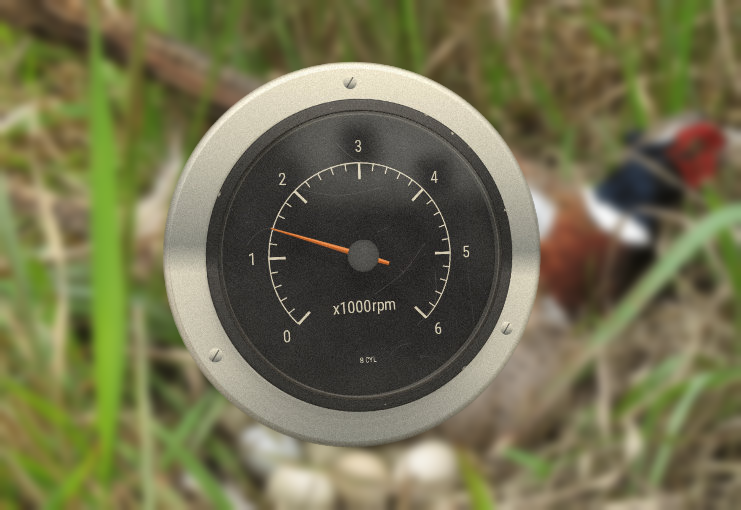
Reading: 1400 rpm
